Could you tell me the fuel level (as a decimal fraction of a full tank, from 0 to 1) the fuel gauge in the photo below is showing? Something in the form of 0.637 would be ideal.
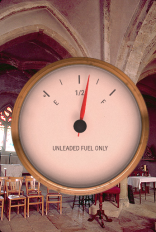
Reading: 0.625
